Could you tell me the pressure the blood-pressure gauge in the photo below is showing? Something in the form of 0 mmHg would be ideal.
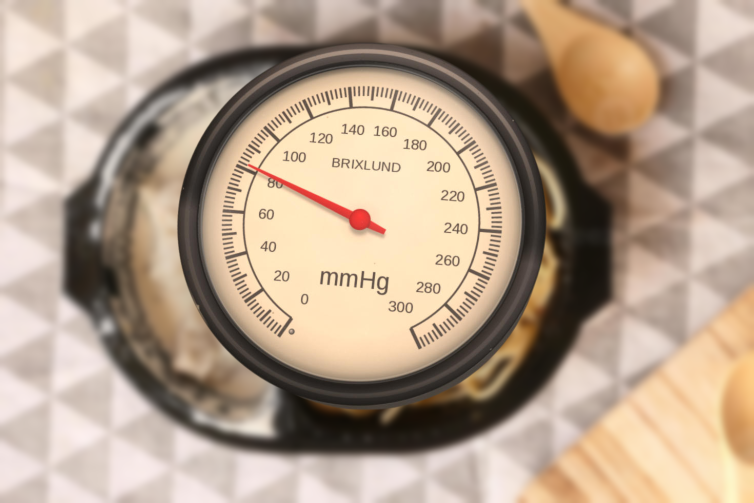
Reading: 82 mmHg
